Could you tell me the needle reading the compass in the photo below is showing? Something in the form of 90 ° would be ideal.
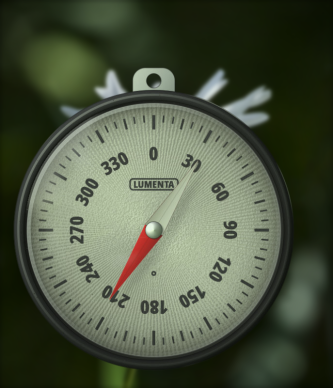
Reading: 212.5 °
